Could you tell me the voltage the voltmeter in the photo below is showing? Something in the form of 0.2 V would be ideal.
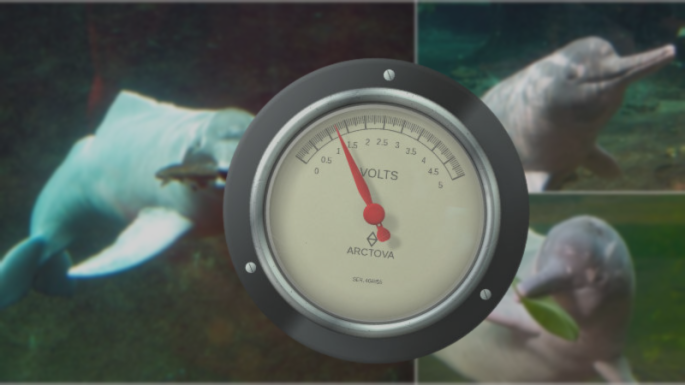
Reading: 1.25 V
